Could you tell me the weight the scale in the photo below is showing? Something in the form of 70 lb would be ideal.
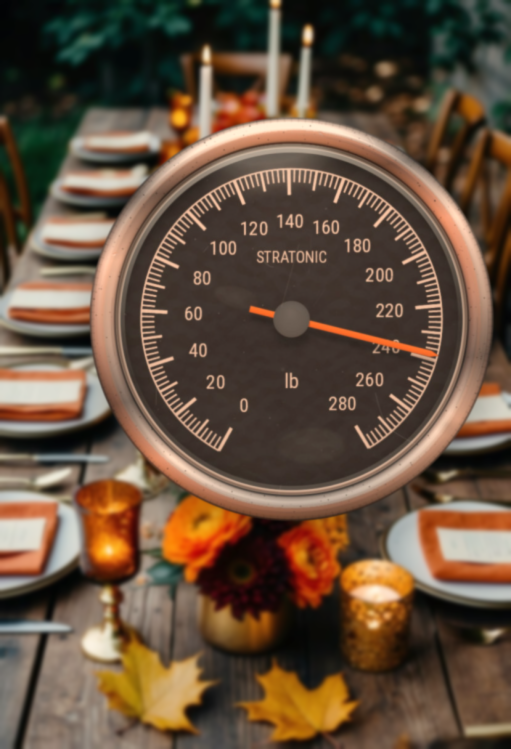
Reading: 238 lb
